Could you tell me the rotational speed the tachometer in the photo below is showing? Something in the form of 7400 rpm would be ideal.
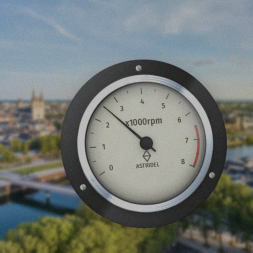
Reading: 2500 rpm
